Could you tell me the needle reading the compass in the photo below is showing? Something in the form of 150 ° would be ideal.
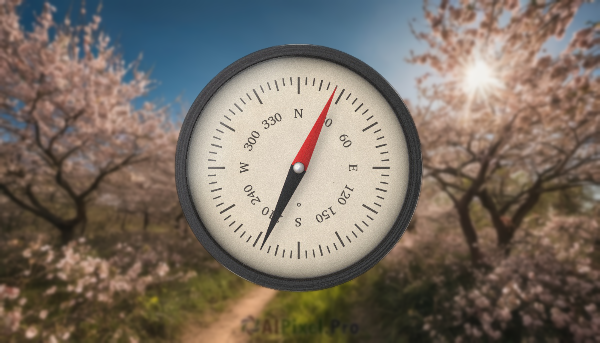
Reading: 25 °
